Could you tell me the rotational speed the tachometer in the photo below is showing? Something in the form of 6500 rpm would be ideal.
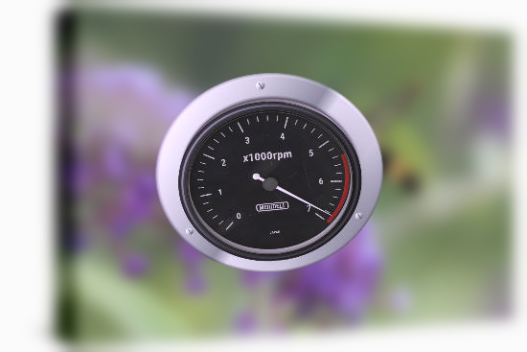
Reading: 6800 rpm
